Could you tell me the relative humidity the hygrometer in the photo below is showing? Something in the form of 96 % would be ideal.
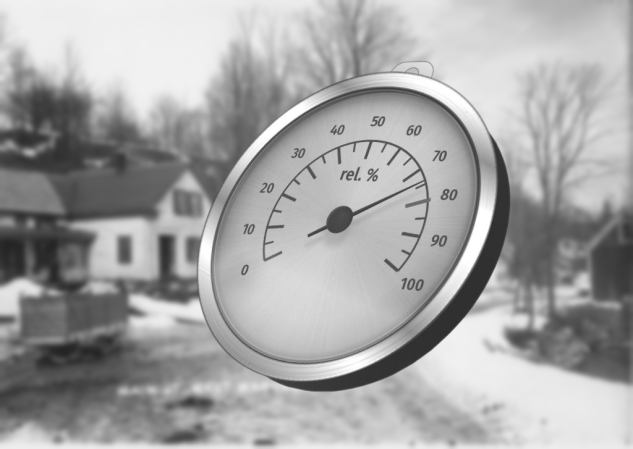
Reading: 75 %
